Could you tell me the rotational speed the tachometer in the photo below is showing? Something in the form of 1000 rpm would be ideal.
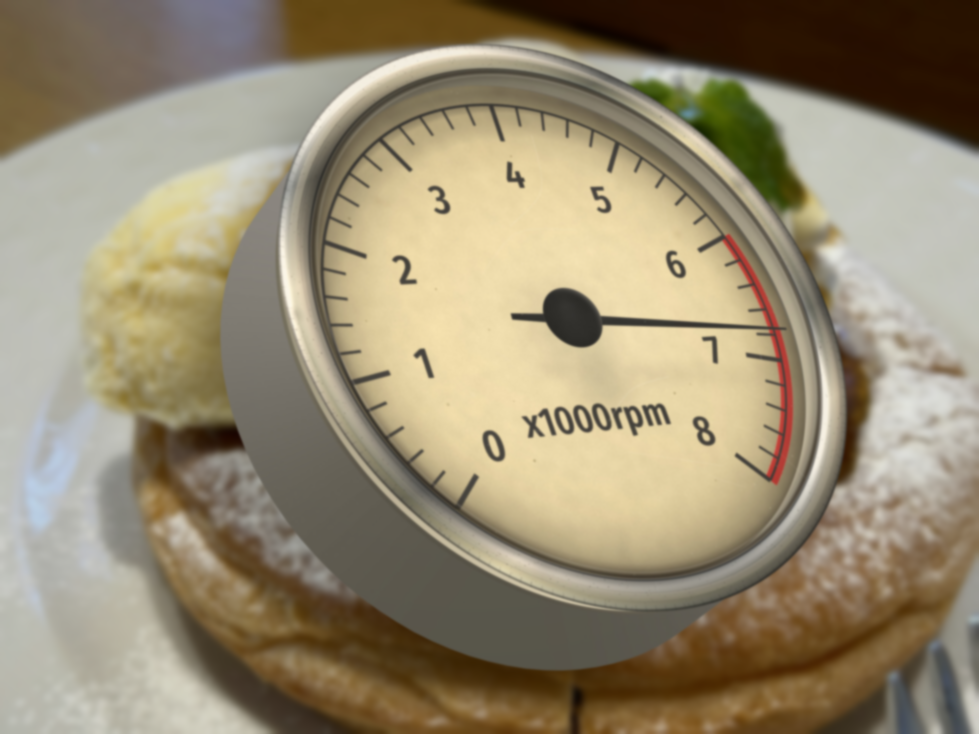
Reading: 6800 rpm
